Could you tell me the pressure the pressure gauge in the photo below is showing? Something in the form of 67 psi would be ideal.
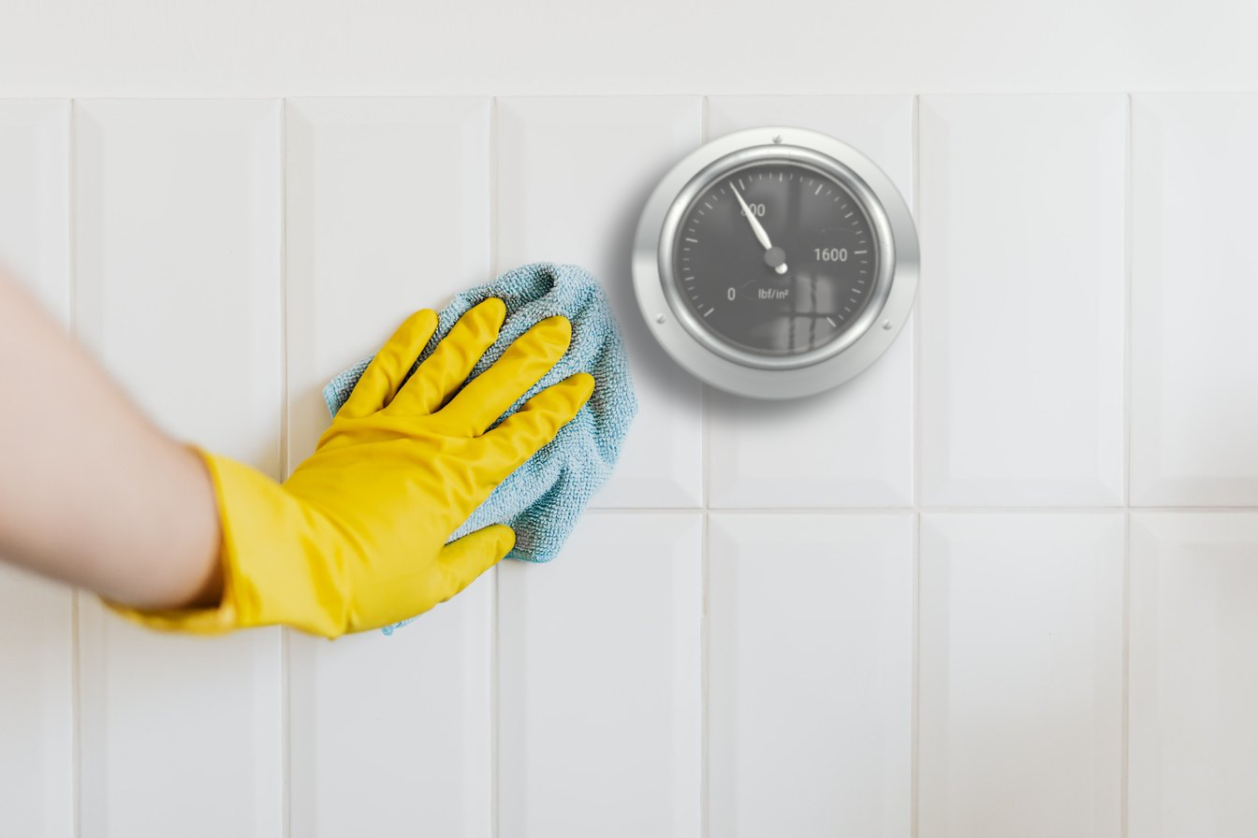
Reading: 750 psi
